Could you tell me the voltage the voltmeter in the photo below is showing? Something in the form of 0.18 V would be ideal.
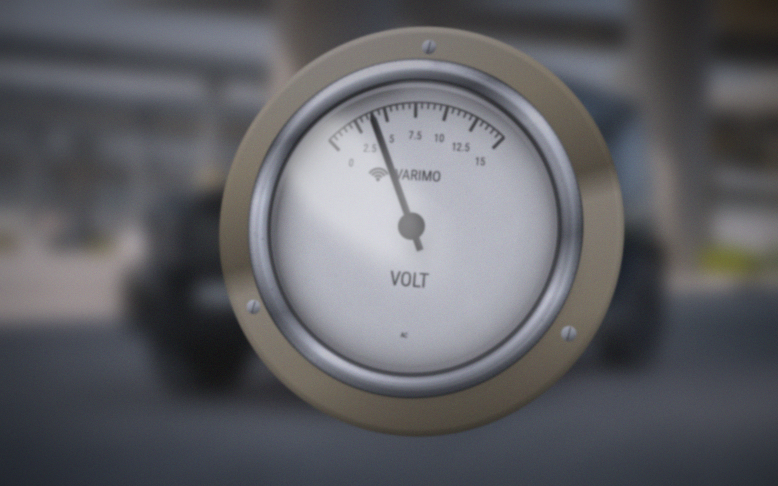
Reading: 4 V
